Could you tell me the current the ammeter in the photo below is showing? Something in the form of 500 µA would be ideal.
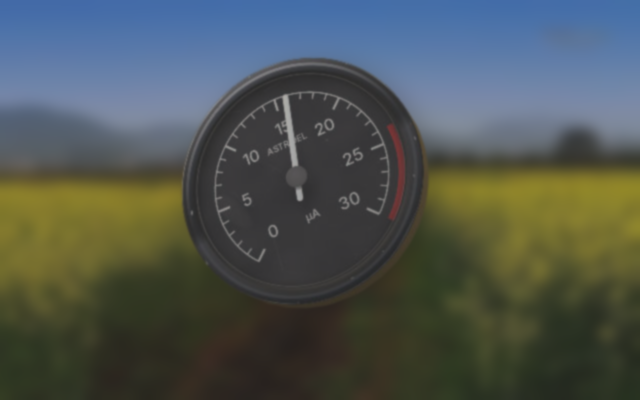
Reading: 16 µA
